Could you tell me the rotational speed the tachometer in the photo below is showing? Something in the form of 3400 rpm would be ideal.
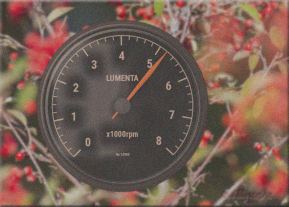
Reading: 5200 rpm
